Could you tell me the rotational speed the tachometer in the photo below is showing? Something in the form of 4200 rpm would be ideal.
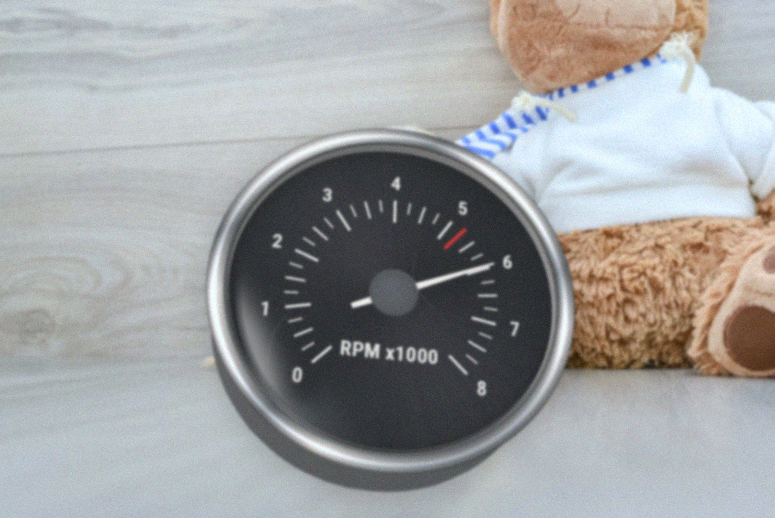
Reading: 6000 rpm
